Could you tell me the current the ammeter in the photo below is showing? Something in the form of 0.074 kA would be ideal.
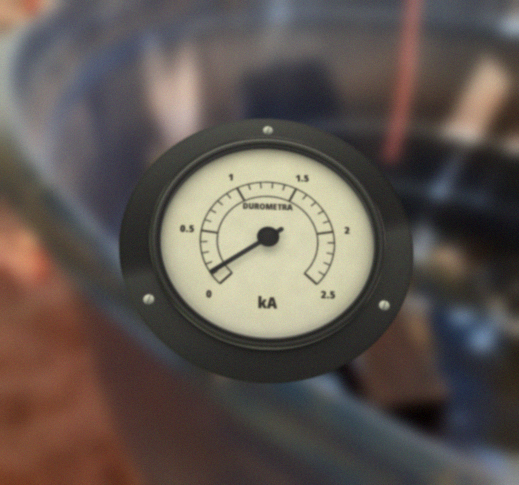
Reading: 0.1 kA
